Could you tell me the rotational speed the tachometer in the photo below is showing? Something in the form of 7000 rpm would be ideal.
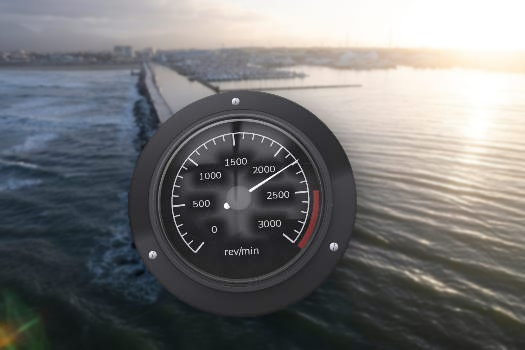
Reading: 2200 rpm
